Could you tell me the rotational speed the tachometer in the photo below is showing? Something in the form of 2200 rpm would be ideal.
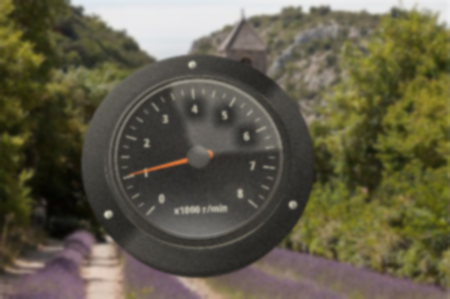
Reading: 1000 rpm
